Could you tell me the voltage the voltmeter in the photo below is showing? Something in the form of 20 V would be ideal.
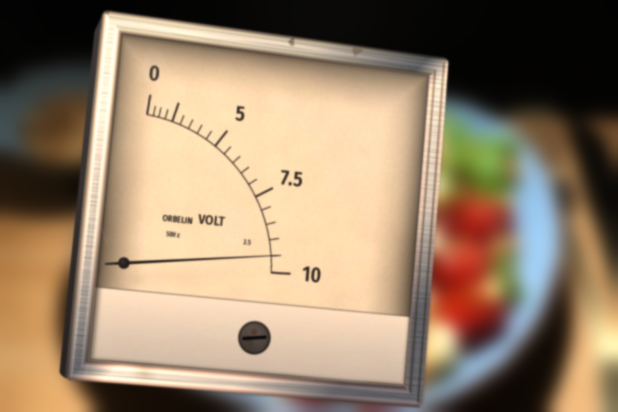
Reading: 9.5 V
